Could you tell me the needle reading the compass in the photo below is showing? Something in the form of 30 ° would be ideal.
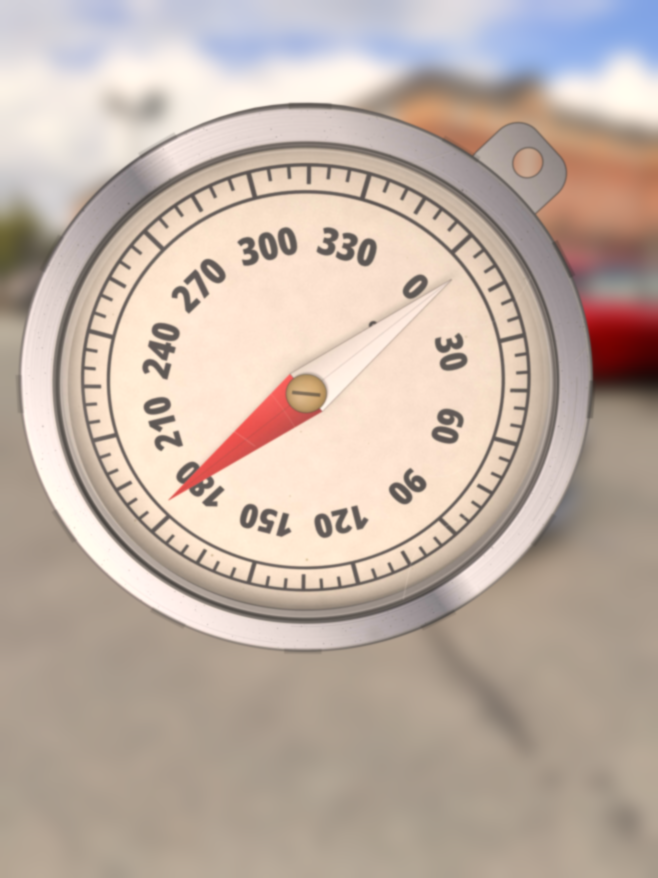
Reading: 185 °
